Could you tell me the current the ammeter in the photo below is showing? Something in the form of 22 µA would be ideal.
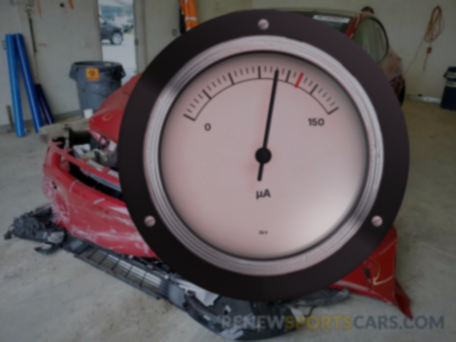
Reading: 90 µA
